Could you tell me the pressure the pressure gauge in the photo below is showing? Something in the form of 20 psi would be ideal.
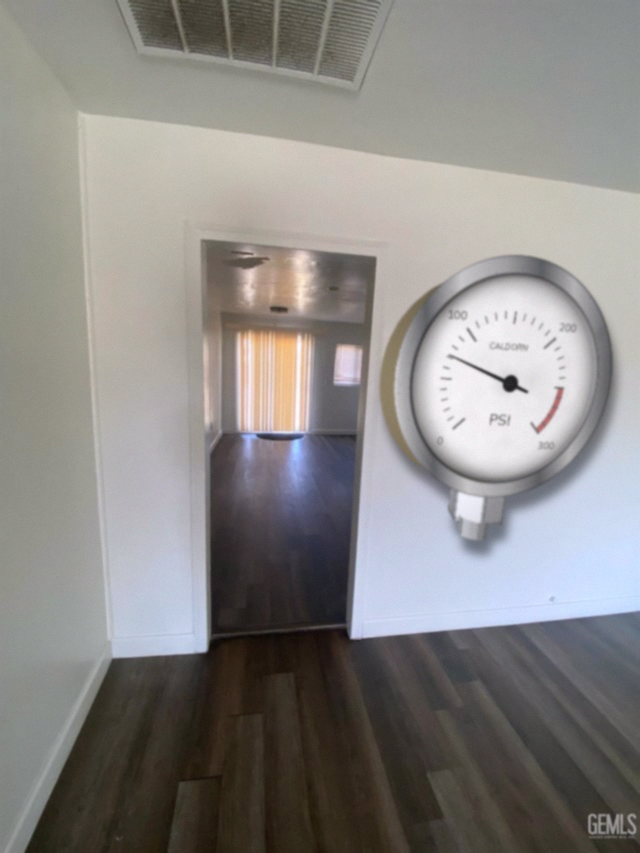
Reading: 70 psi
